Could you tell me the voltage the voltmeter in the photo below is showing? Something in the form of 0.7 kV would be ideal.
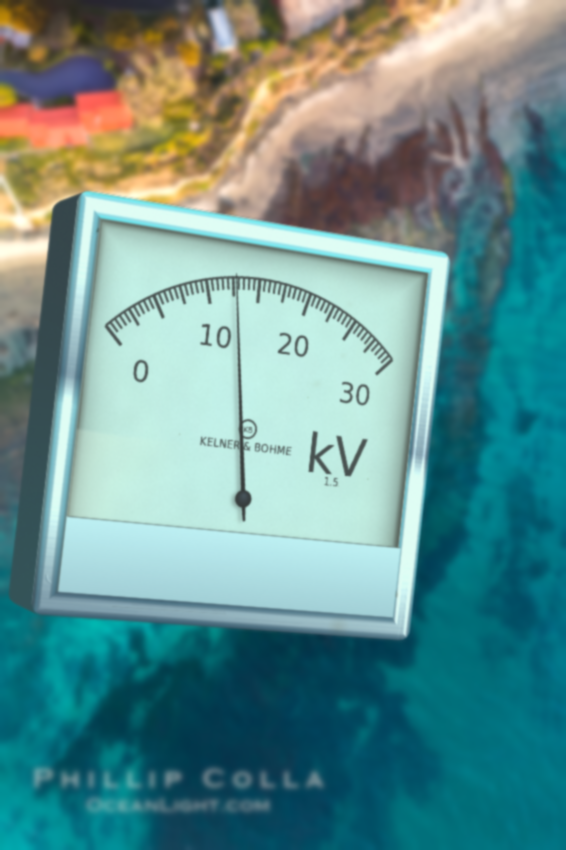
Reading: 12.5 kV
